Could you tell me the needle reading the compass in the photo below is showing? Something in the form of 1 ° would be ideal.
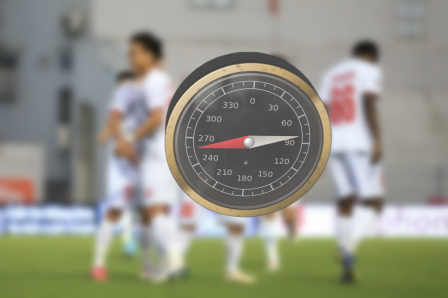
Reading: 260 °
